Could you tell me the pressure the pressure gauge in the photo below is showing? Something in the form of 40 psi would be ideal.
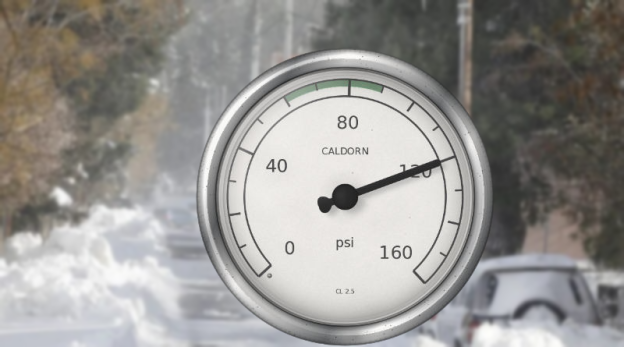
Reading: 120 psi
